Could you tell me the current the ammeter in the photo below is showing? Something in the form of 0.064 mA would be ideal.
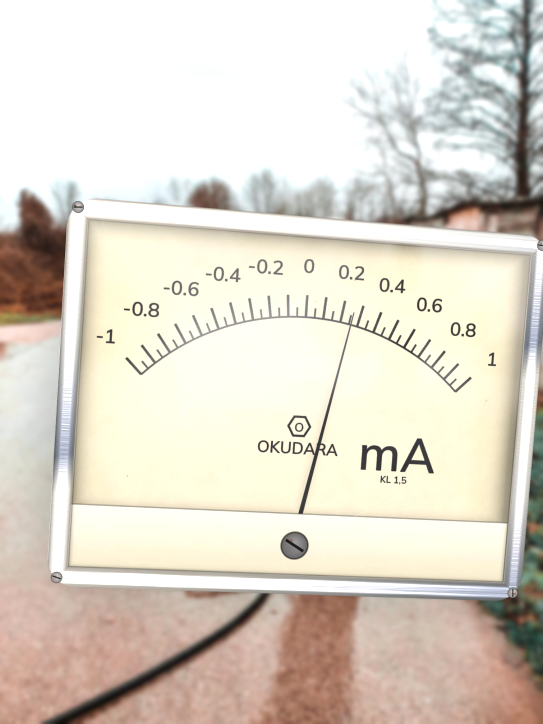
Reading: 0.25 mA
